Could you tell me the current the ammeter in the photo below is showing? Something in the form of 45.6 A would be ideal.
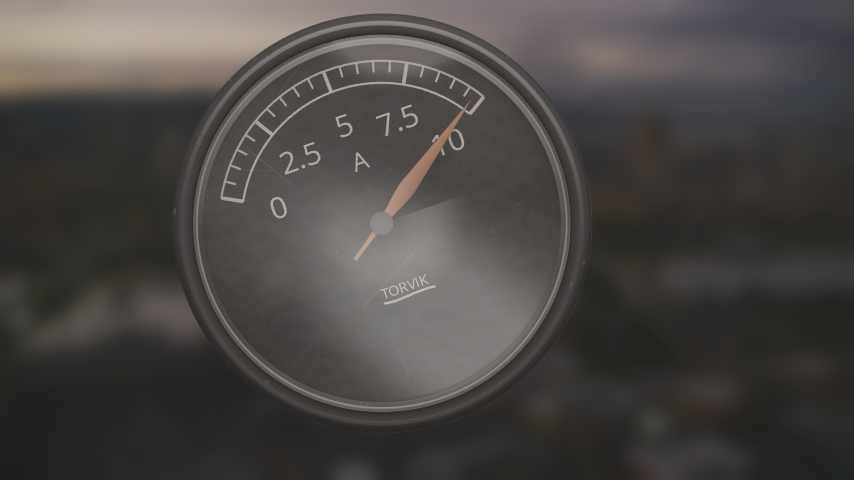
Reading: 9.75 A
